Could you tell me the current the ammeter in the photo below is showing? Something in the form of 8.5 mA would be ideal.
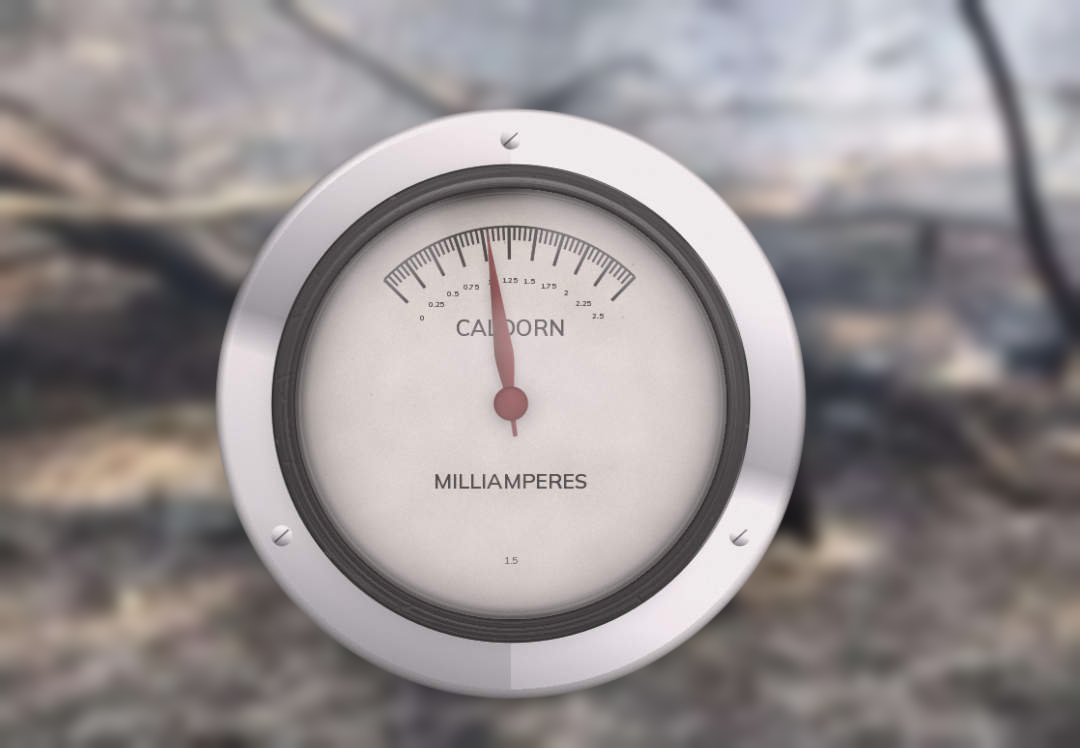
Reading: 1.05 mA
